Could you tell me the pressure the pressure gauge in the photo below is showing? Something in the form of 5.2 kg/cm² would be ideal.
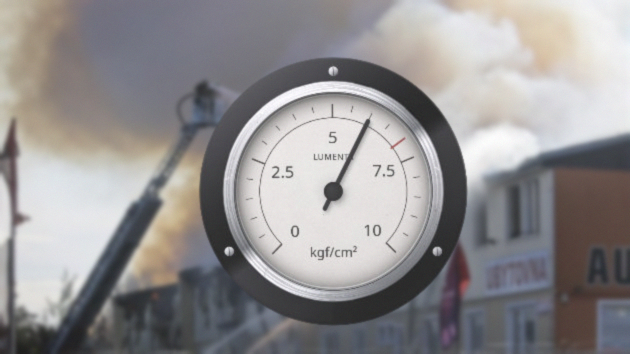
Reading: 6 kg/cm²
